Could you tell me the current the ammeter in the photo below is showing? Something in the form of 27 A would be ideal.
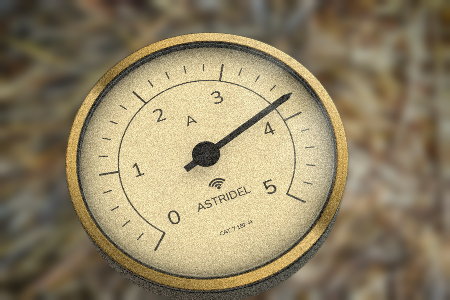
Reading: 3.8 A
